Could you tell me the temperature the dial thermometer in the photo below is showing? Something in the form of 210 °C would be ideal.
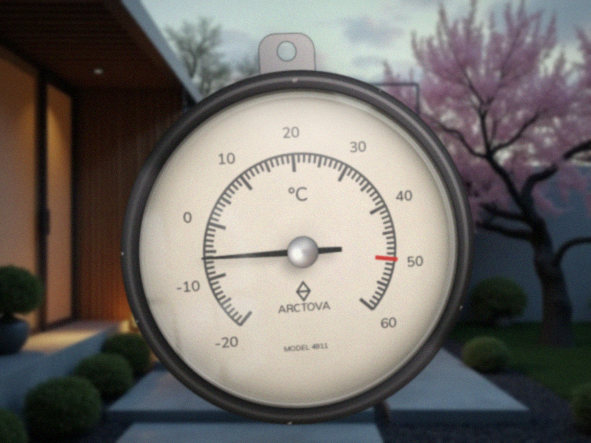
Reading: -6 °C
